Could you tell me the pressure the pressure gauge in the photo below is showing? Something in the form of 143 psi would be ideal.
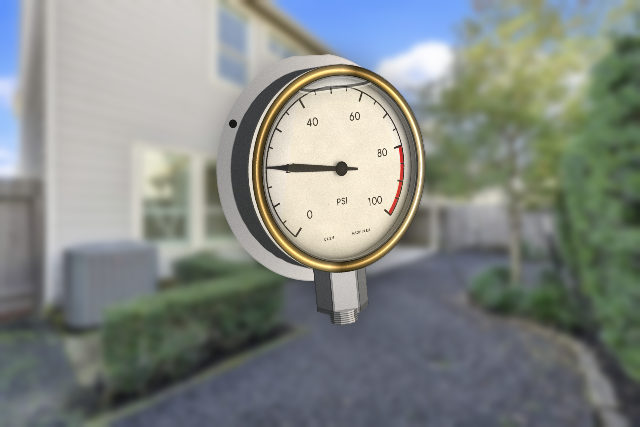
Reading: 20 psi
